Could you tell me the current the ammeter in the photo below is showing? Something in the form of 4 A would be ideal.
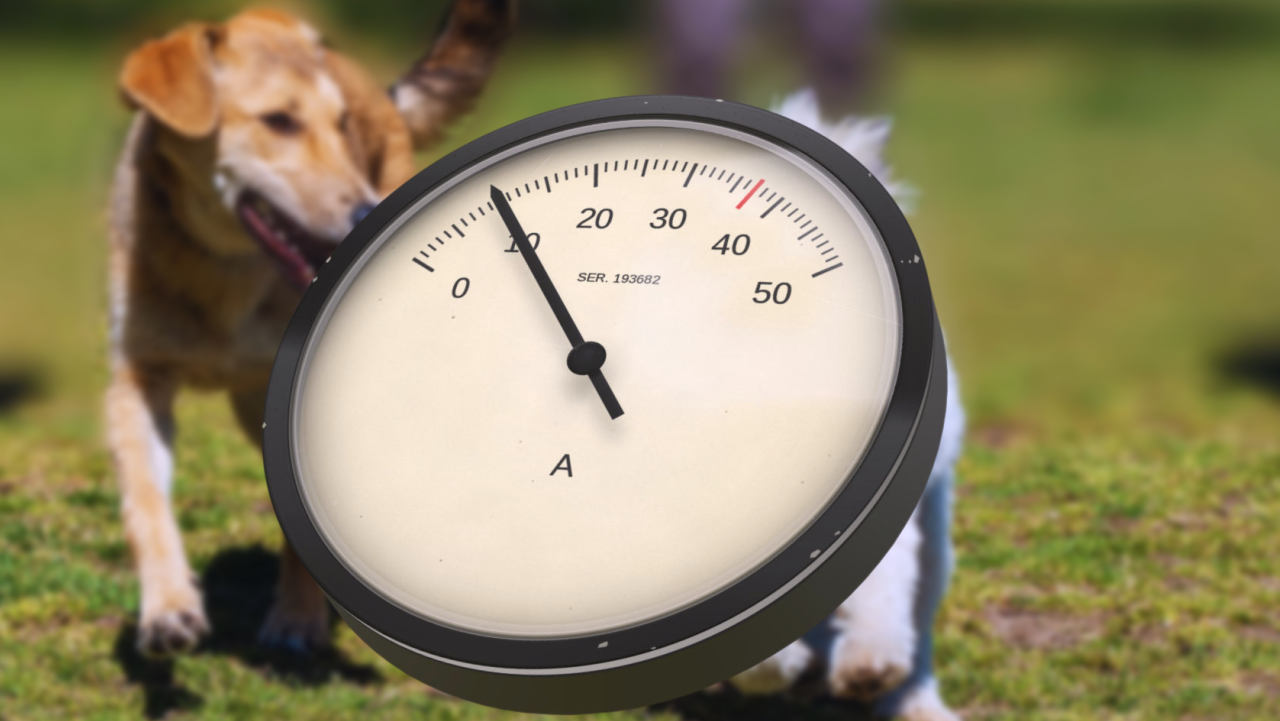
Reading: 10 A
